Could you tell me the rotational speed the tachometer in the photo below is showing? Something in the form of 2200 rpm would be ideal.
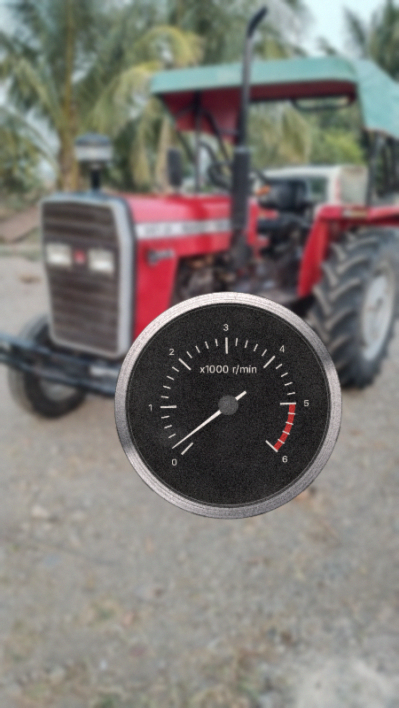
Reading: 200 rpm
